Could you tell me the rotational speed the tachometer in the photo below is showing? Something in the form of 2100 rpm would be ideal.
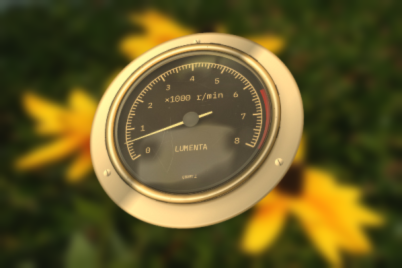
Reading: 500 rpm
